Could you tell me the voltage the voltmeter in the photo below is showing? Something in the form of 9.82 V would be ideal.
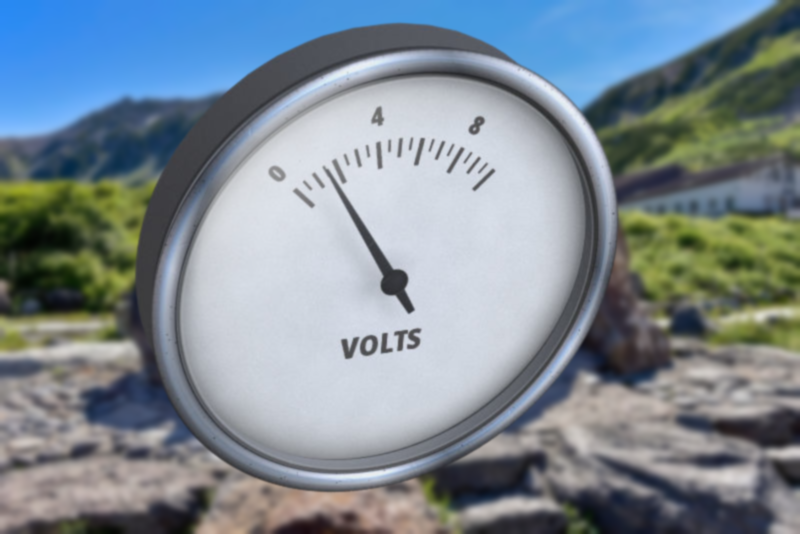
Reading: 1.5 V
